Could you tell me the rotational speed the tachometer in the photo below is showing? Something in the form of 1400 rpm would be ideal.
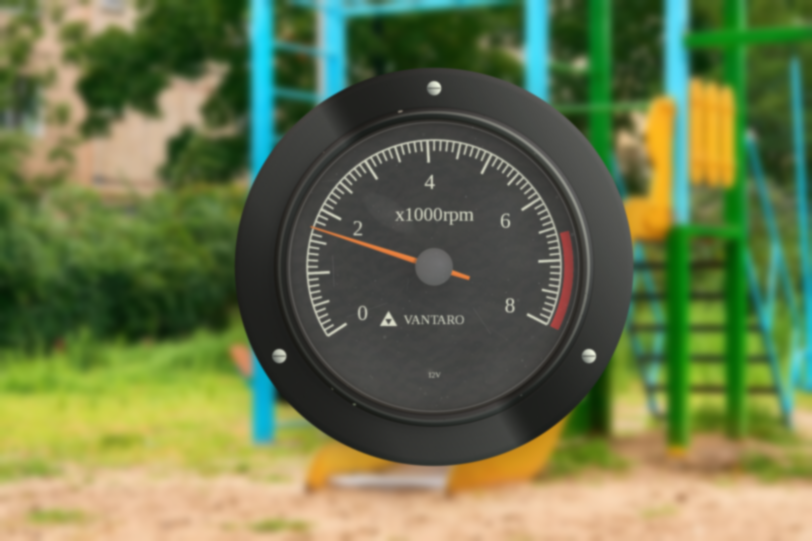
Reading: 1700 rpm
